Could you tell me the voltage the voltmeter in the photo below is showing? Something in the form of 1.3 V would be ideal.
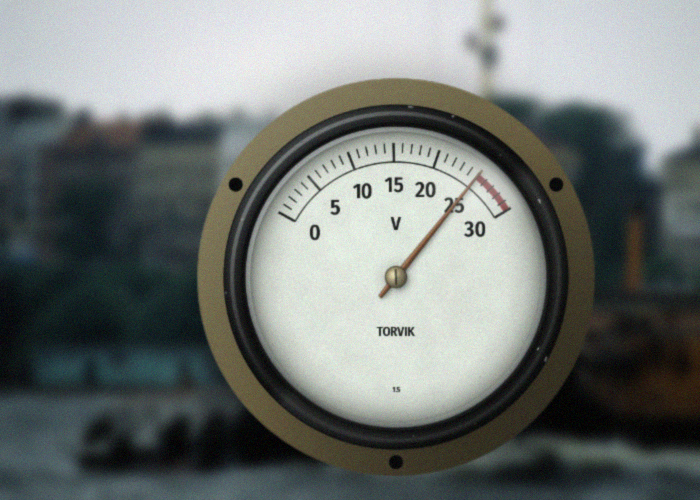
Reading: 25 V
